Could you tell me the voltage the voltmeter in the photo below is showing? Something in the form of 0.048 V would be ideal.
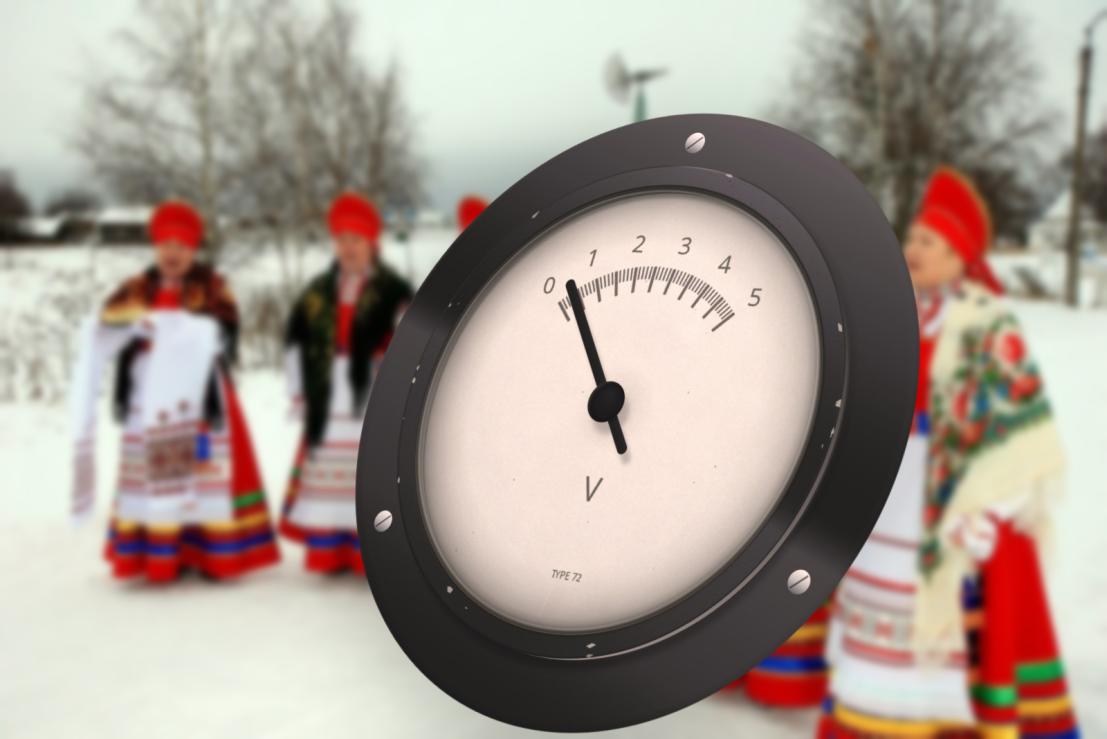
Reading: 0.5 V
